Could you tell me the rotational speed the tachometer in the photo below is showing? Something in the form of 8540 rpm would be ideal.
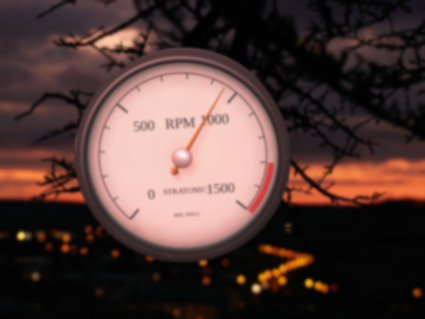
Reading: 950 rpm
